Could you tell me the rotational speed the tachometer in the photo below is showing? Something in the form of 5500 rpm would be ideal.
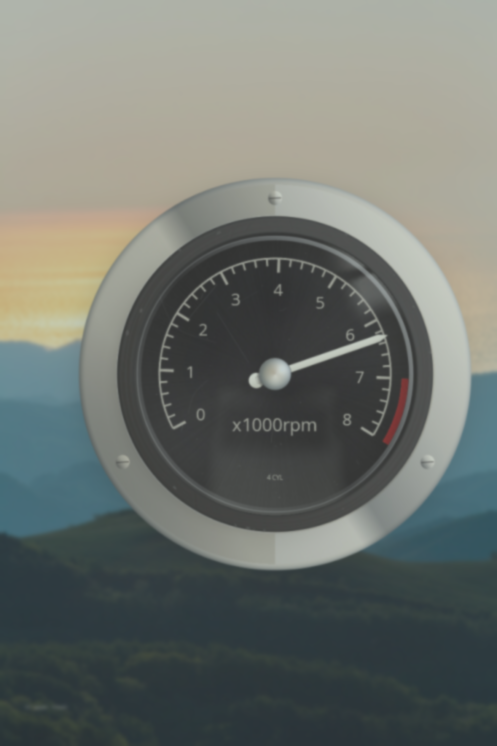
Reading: 6300 rpm
